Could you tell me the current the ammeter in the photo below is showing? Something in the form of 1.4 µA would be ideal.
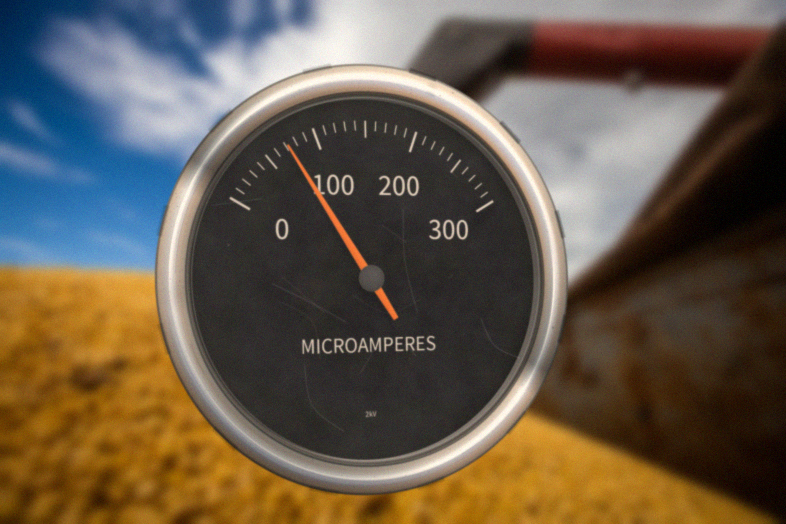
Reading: 70 µA
